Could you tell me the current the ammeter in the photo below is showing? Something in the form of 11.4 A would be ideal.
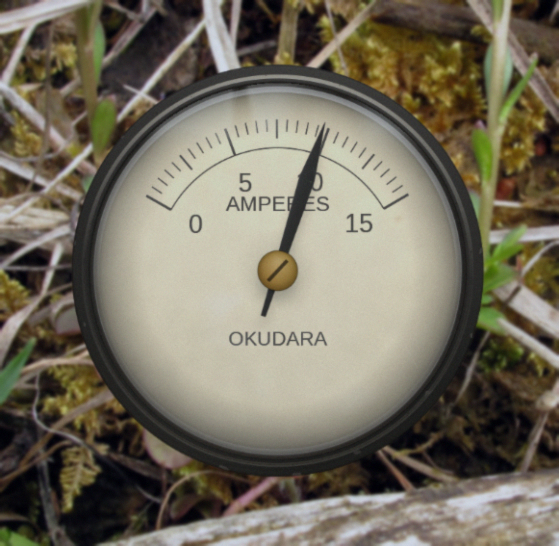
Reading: 9.75 A
